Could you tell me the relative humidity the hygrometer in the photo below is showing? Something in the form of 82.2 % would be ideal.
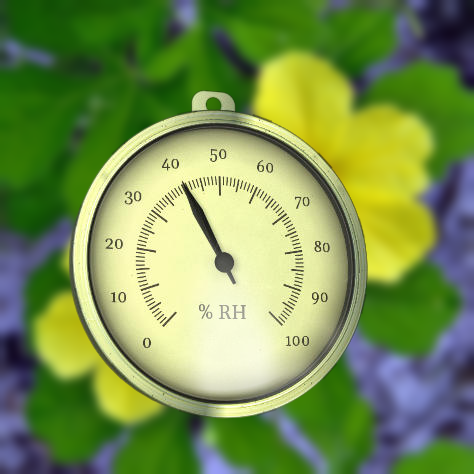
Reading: 40 %
